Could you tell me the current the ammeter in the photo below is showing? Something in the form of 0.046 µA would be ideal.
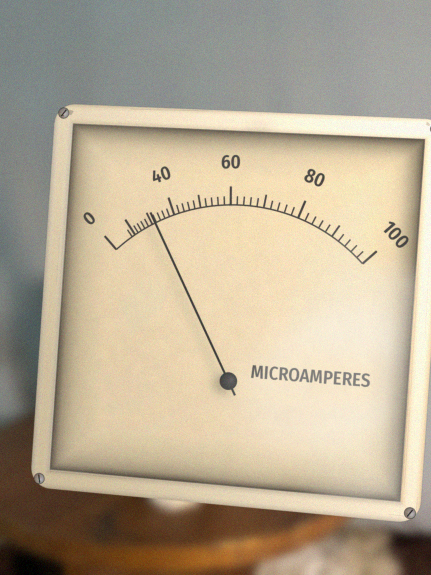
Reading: 32 µA
